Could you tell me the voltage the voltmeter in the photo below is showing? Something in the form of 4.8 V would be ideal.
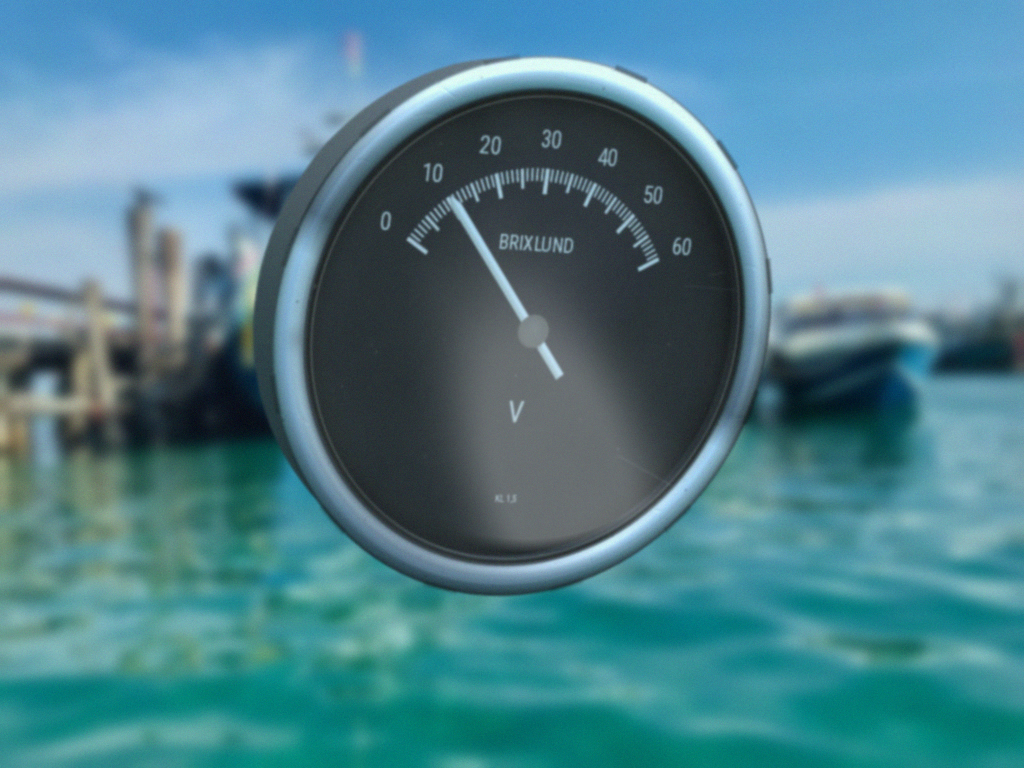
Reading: 10 V
